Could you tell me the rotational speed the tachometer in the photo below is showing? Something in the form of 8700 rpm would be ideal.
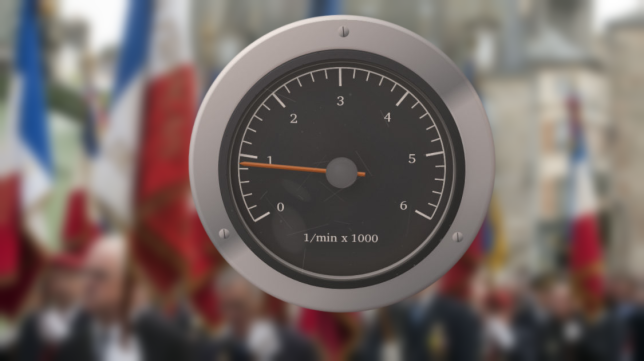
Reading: 900 rpm
